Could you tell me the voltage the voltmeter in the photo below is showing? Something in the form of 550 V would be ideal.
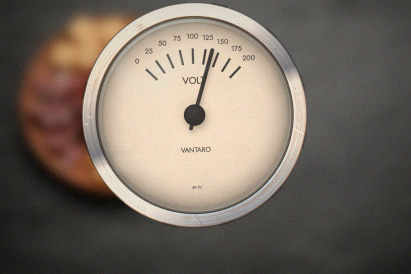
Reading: 137.5 V
